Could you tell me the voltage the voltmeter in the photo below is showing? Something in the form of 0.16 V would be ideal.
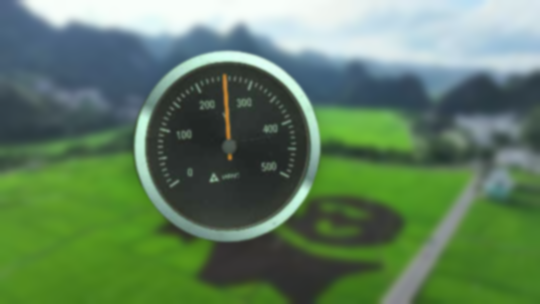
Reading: 250 V
